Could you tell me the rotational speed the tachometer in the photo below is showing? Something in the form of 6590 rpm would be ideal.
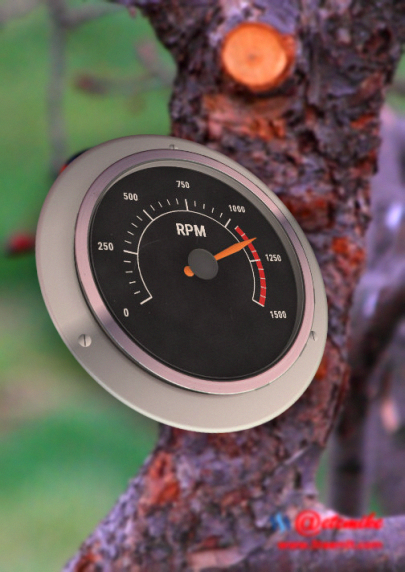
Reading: 1150 rpm
